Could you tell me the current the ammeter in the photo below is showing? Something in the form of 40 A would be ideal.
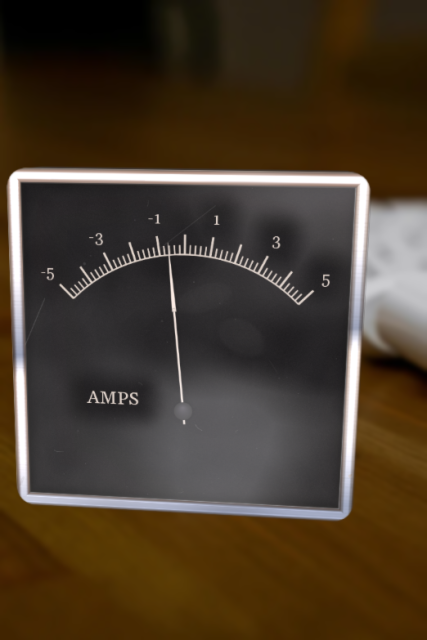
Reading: -0.6 A
